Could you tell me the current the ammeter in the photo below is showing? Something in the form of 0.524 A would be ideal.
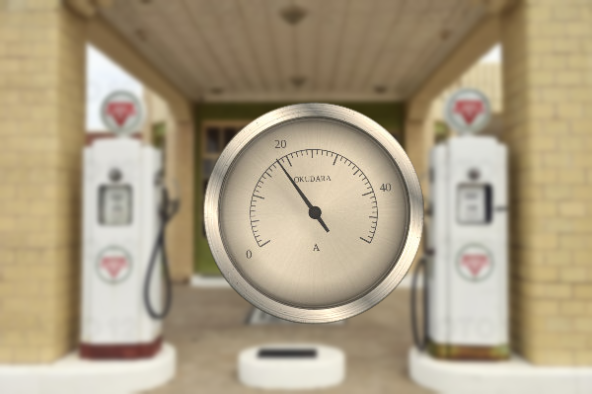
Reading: 18 A
